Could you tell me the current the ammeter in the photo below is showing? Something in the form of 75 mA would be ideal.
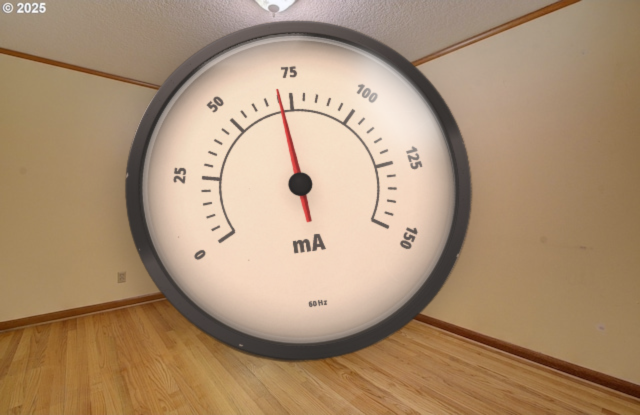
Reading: 70 mA
